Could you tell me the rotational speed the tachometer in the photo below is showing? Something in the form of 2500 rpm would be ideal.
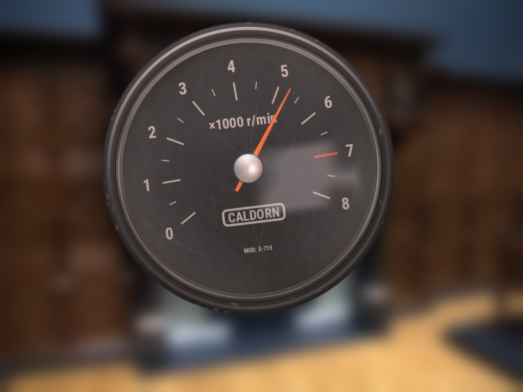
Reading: 5250 rpm
